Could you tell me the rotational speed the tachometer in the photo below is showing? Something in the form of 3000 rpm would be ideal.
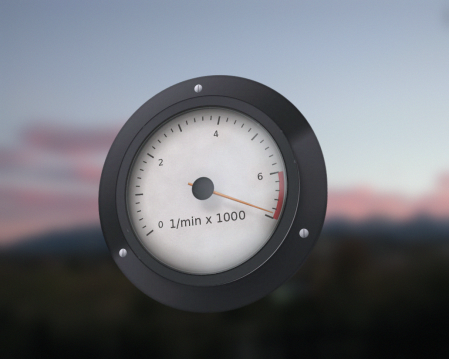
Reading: 6900 rpm
